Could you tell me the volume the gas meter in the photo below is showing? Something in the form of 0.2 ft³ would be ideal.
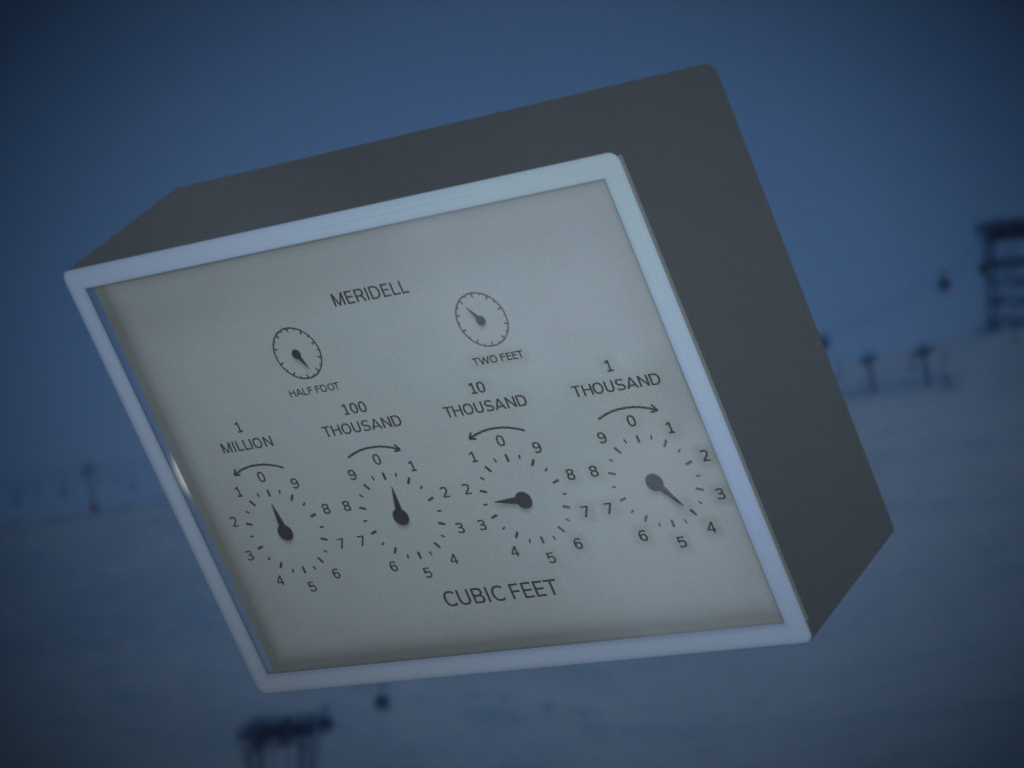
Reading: 2400 ft³
